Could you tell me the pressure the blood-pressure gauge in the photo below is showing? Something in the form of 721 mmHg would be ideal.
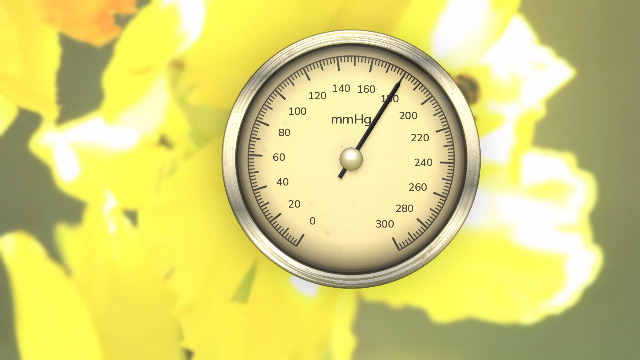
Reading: 180 mmHg
